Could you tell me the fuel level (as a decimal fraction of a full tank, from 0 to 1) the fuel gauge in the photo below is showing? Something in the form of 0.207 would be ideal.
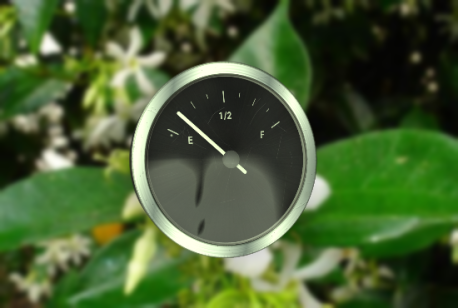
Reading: 0.125
